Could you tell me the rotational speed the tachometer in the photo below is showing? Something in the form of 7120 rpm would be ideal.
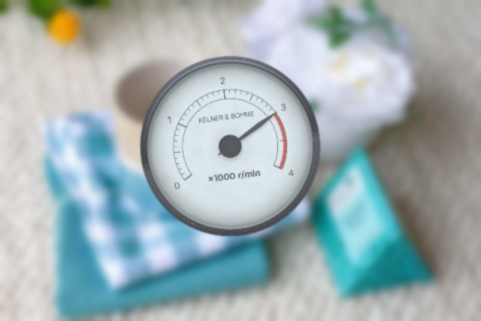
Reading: 3000 rpm
